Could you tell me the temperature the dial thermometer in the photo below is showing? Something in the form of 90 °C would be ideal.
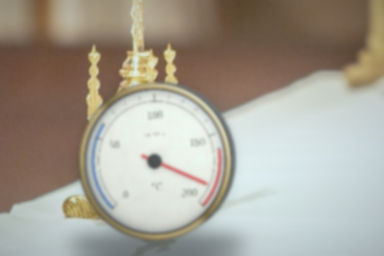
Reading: 185 °C
